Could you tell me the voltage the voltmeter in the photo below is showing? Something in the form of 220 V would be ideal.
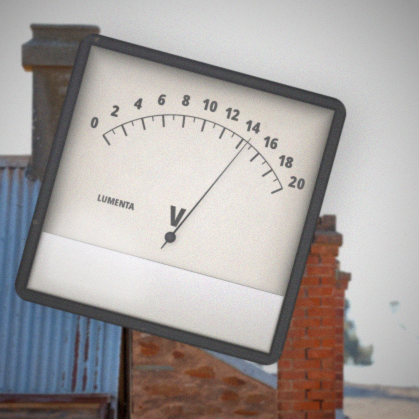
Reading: 14.5 V
